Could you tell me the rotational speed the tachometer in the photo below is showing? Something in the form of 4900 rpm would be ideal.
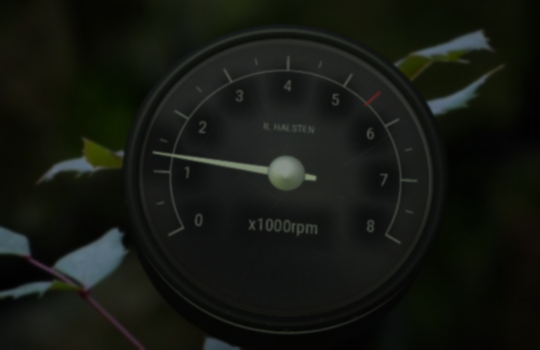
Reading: 1250 rpm
